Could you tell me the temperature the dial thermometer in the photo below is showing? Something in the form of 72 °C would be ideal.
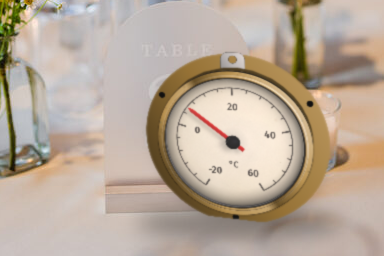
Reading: 6 °C
